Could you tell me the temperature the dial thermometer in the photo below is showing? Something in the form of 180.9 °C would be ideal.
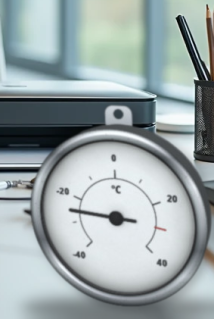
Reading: -25 °C
